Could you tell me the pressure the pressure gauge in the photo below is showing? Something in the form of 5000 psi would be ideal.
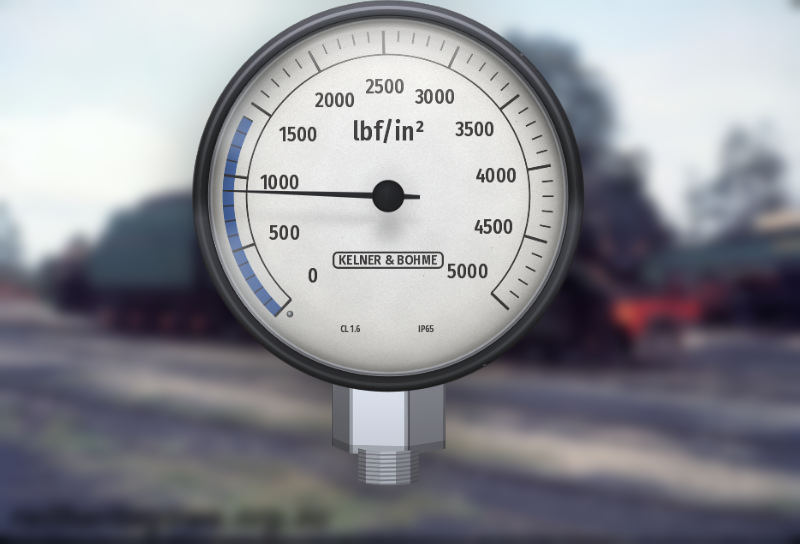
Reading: 900 psi
